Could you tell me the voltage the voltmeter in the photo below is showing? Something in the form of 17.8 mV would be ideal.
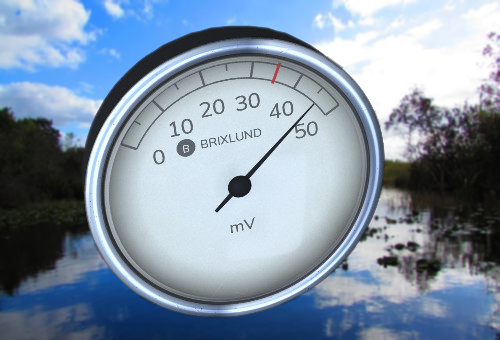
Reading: 45 mV
